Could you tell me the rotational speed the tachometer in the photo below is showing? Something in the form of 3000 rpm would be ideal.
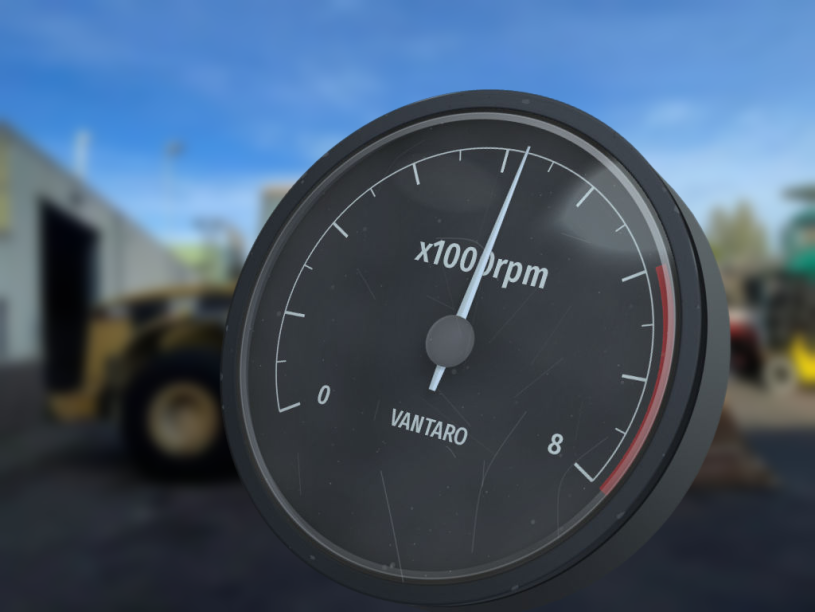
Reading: 4250 rpm
